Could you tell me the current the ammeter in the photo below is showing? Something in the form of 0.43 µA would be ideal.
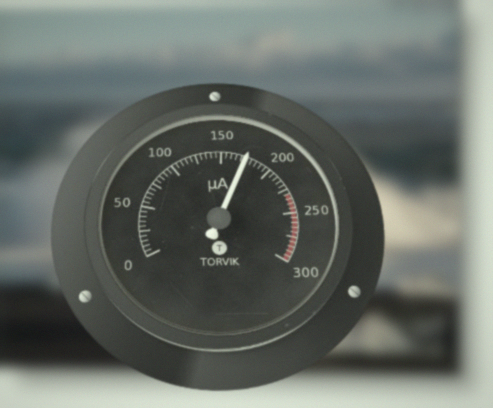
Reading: 175 µA
